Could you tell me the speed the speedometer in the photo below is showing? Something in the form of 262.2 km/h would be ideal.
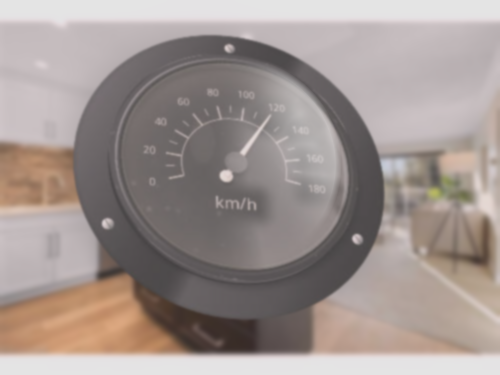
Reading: 120 km/h
